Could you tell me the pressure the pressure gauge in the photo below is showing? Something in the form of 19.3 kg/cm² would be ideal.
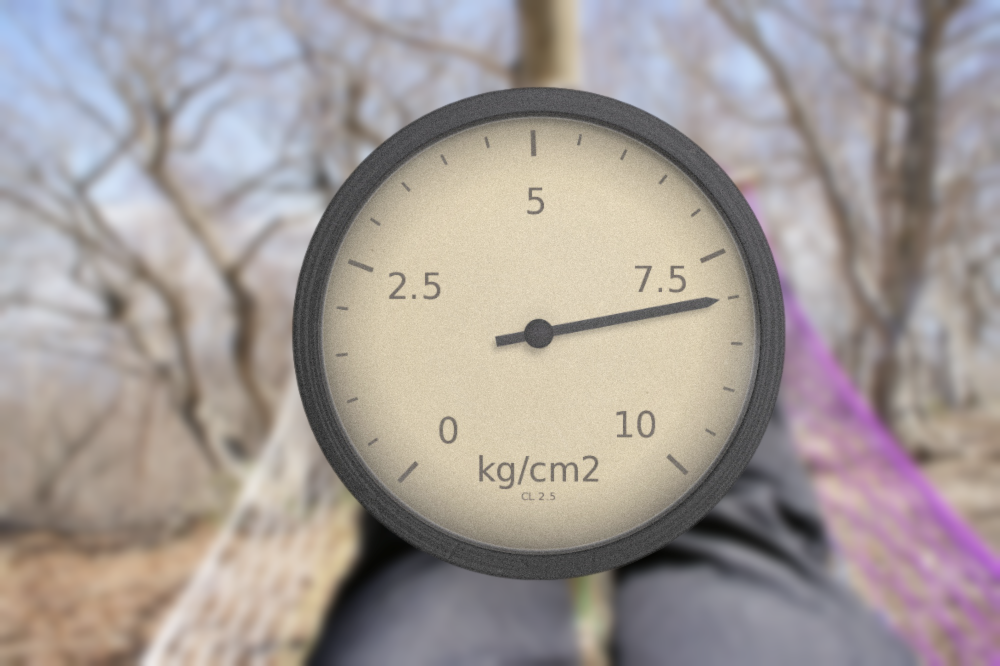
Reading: 8 kg/cm²
